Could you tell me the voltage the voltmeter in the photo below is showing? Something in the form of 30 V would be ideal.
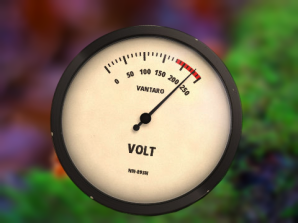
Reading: 230 V
